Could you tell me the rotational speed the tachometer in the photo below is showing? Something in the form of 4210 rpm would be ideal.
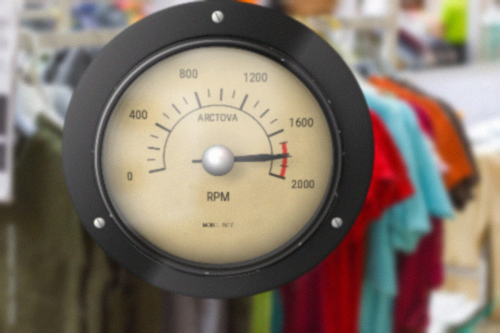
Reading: 1800 rpm
